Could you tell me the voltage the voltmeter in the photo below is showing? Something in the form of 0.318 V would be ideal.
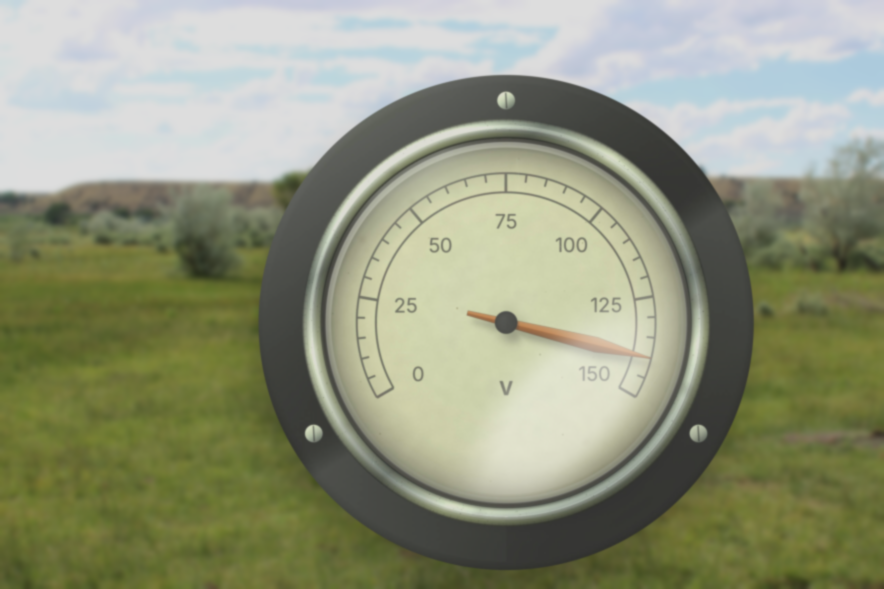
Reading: 140 V
